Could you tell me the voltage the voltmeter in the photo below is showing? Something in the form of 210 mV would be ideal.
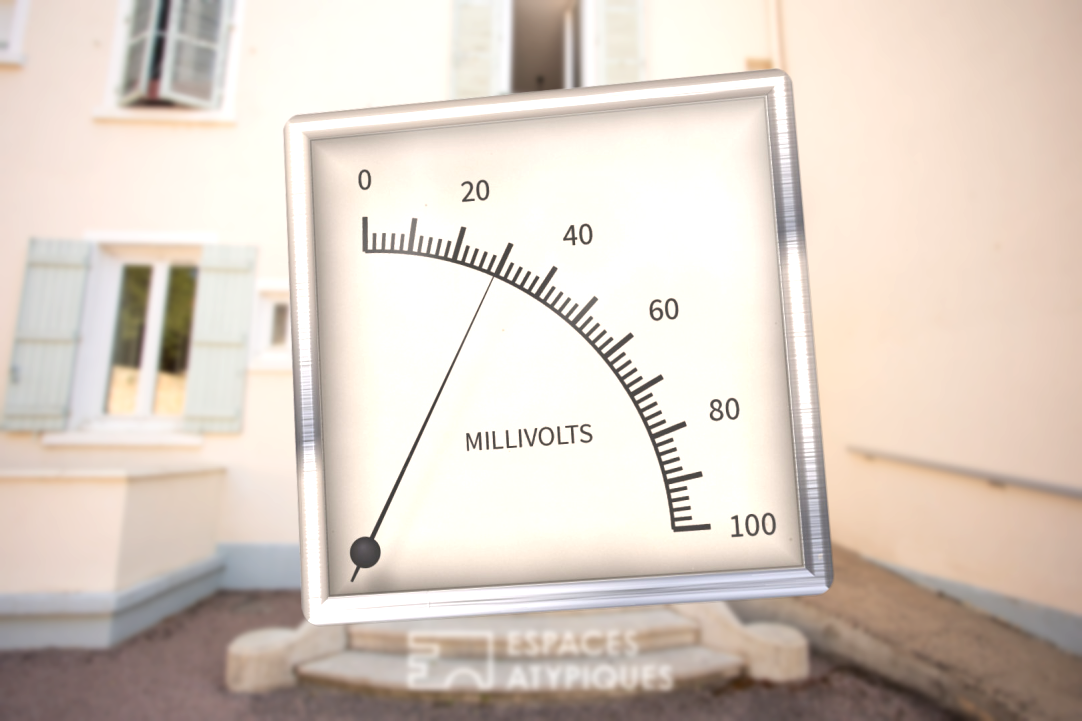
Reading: 30 mV
